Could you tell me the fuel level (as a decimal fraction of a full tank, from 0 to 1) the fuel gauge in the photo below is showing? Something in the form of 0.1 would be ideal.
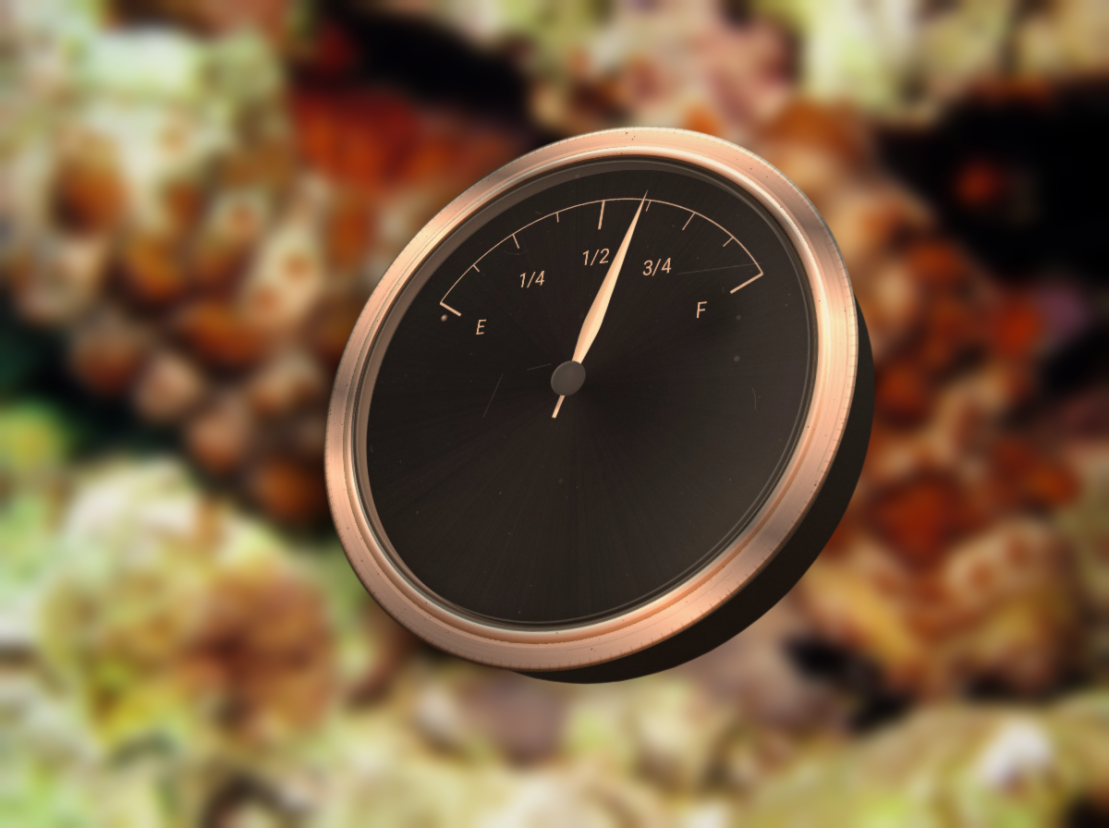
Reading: 0.625
